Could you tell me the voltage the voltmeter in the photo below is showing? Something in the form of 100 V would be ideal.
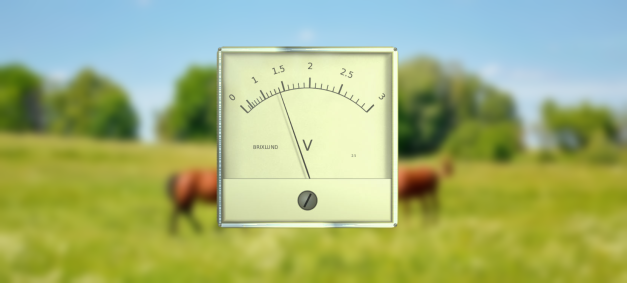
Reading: 1.4 V
